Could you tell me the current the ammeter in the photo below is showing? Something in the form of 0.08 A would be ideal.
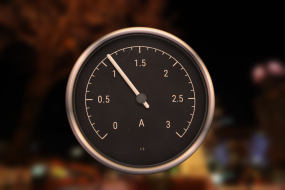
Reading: 1.1 A
